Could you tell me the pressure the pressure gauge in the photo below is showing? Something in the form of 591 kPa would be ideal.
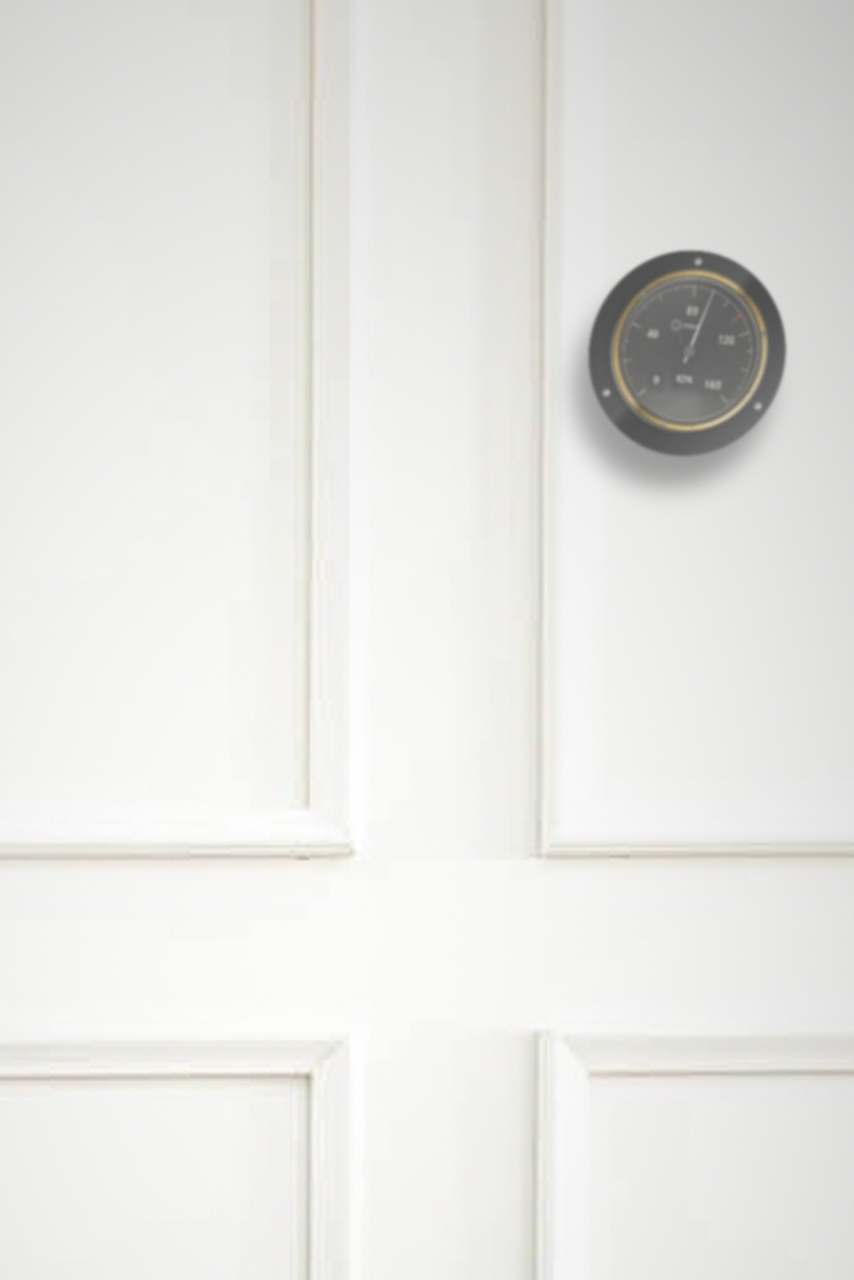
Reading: 90 kPa
